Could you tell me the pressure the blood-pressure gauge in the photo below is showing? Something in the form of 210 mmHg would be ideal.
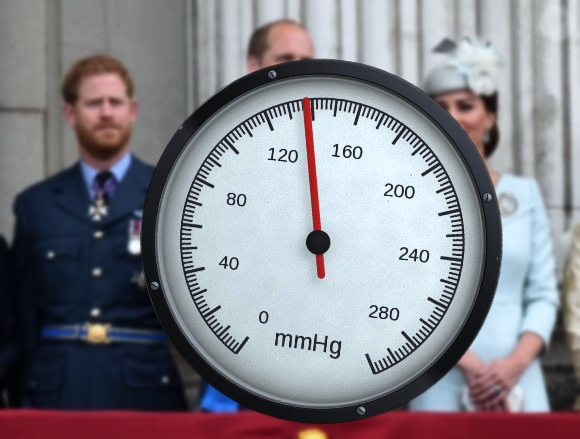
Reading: 138 mmHg
